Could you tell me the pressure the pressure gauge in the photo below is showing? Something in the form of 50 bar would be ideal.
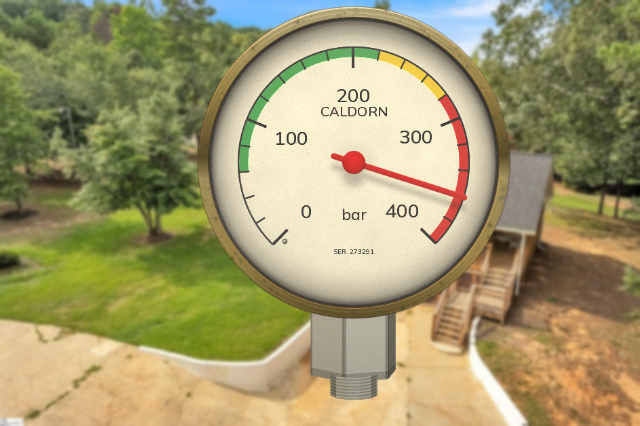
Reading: 360 bar
